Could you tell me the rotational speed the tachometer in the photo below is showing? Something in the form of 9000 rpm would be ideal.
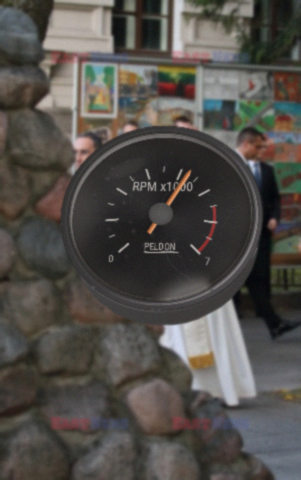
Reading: 4250 rpm
